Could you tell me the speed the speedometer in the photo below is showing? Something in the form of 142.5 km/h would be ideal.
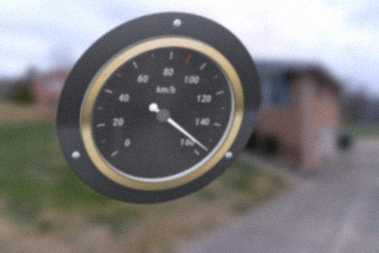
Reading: 155 km/h
